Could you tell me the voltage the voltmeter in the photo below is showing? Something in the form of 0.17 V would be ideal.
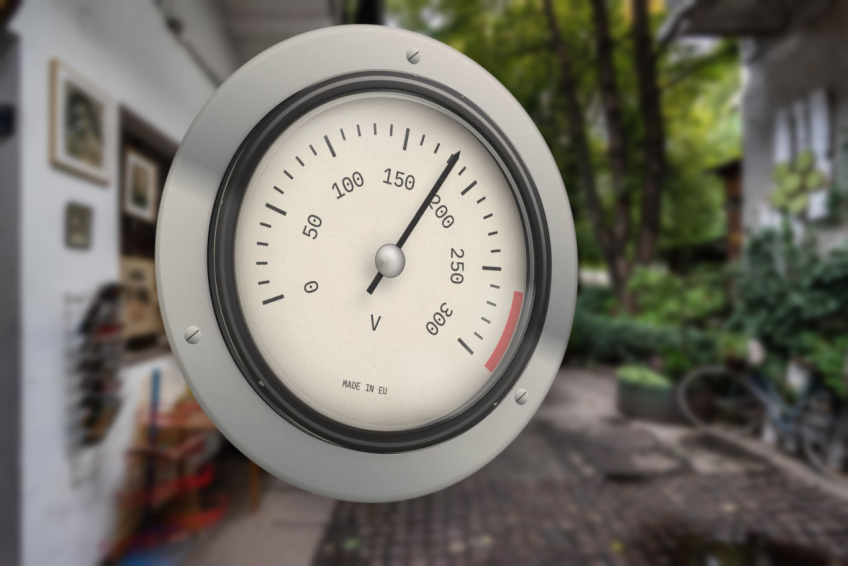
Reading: 180 V
